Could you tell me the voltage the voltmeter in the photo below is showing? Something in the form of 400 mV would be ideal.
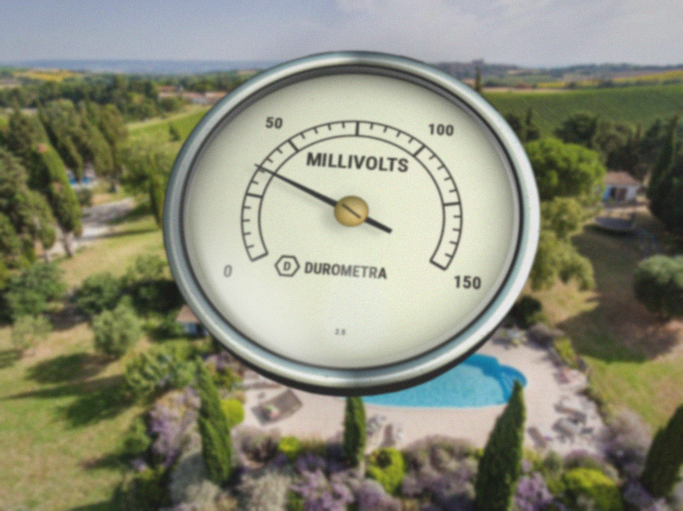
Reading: 35 mV
